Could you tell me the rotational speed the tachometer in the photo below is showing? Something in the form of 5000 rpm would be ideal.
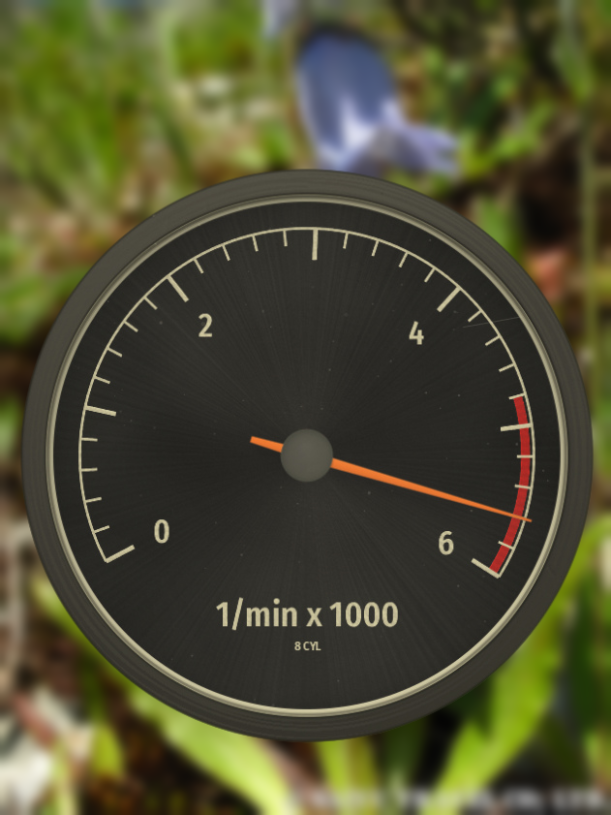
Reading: 5600 rpm
